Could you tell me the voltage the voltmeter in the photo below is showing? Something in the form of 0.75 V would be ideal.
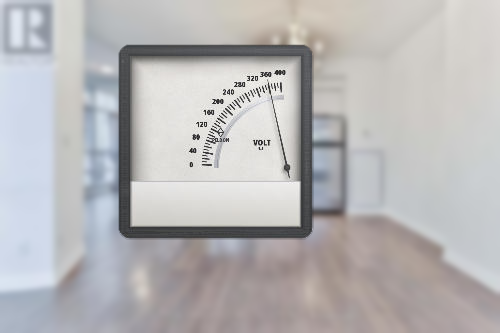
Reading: 360 V
